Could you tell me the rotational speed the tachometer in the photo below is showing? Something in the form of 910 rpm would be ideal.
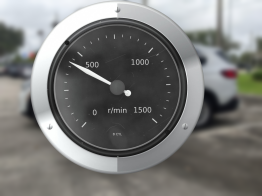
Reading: 425 rpm
